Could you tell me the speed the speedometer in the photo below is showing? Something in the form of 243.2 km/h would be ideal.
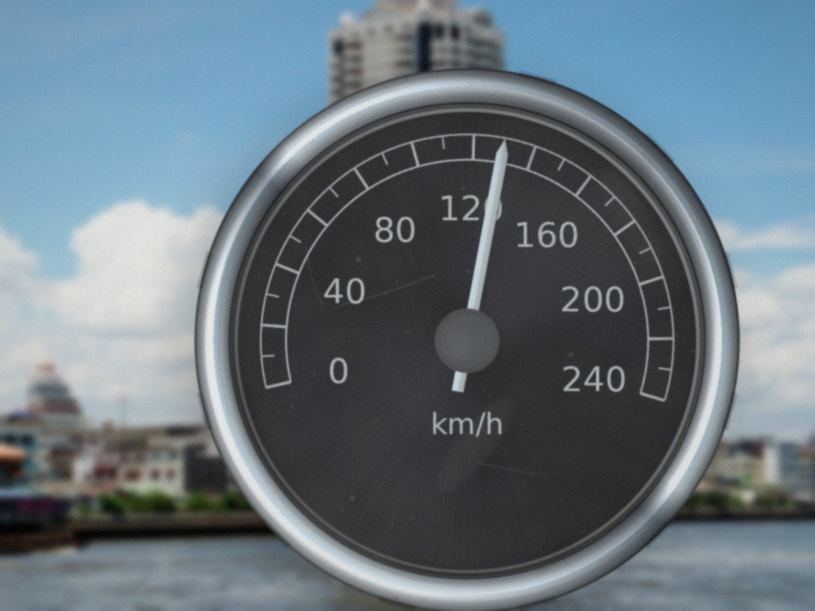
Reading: 130 km/h
